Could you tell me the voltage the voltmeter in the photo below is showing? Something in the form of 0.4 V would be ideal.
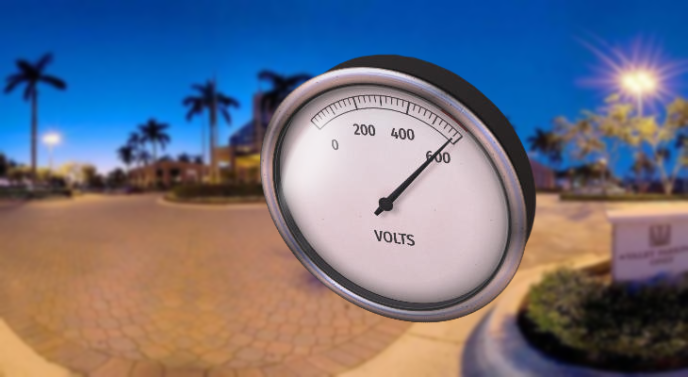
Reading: 580 V
